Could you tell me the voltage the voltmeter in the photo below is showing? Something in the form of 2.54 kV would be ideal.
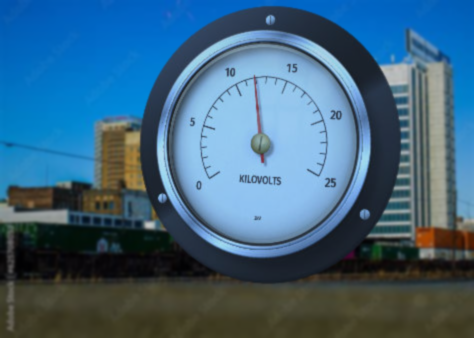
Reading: 12 kV
